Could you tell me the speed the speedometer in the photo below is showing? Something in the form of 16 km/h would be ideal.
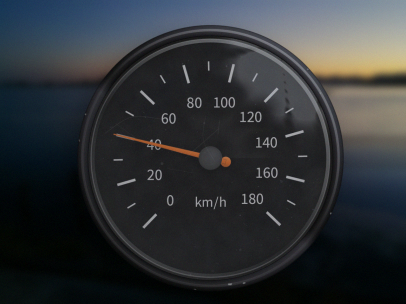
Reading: 40 km/h
